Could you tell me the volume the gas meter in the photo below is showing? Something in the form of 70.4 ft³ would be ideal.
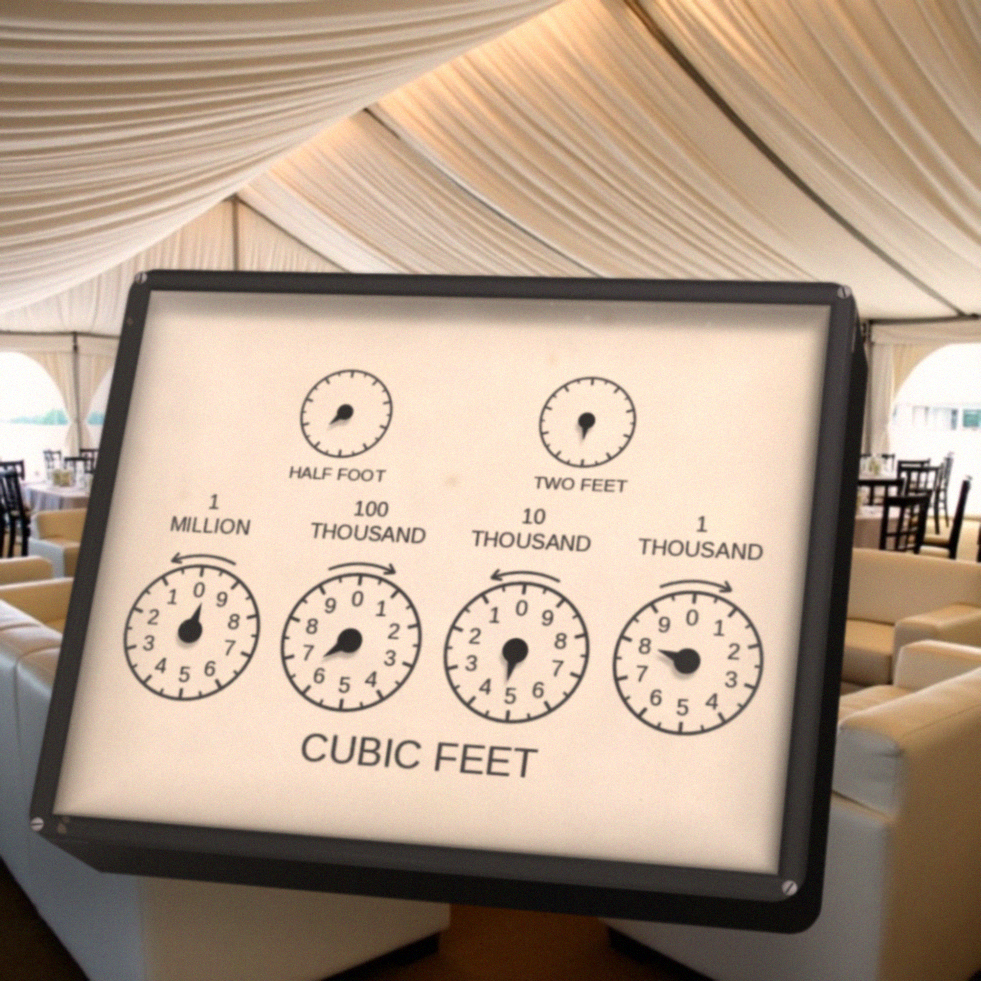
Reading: 964800 ft³
